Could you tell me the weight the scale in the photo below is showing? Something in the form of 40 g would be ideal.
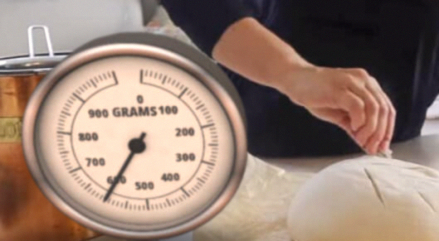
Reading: 600 g
